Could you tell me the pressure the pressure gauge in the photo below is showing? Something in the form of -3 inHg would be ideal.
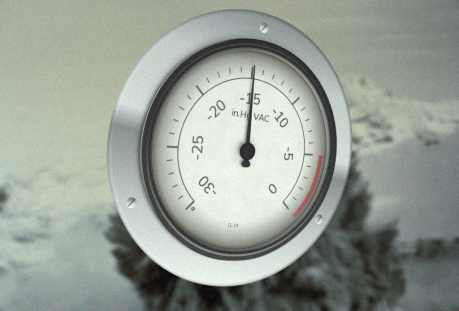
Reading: -15 inHg
